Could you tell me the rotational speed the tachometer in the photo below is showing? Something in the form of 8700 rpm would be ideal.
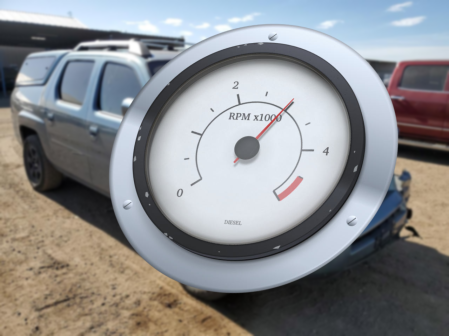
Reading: 3000 rpm
